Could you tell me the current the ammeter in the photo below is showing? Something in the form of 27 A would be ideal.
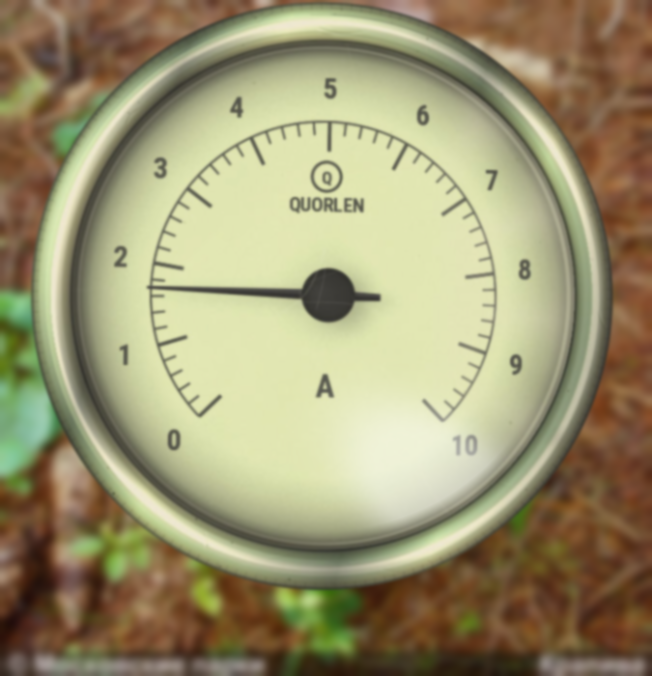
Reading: 1.7 A
